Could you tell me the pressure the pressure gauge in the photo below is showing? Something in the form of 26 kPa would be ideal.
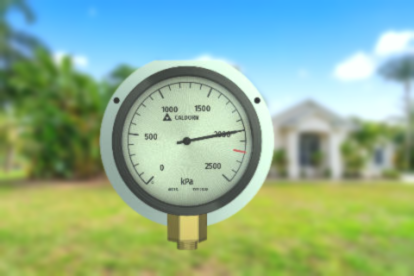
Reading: 2000 kPa
